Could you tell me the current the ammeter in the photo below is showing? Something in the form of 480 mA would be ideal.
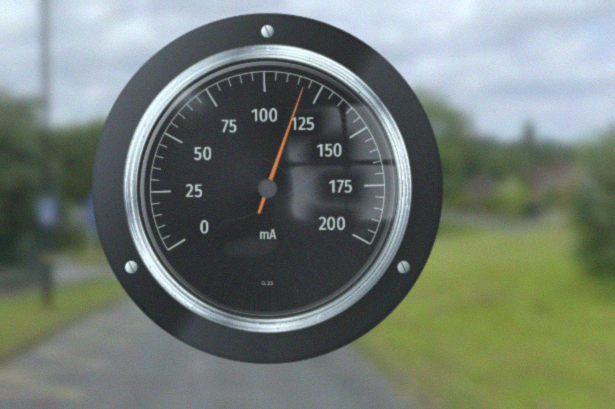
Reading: 117.5 mA
